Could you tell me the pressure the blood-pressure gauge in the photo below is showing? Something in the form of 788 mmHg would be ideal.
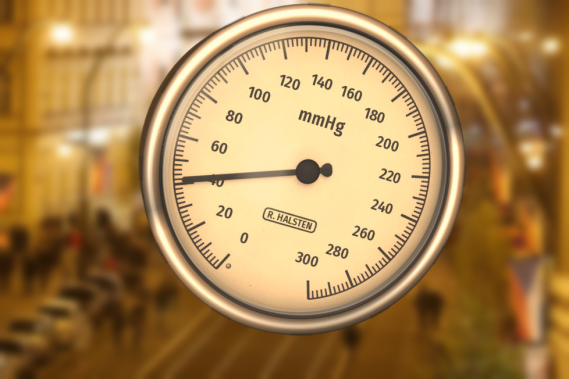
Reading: 42 mmHg
